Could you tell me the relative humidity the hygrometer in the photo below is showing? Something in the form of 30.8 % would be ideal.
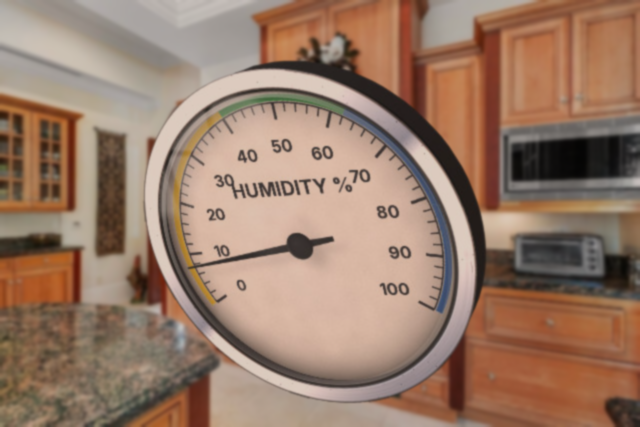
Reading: 8 %
